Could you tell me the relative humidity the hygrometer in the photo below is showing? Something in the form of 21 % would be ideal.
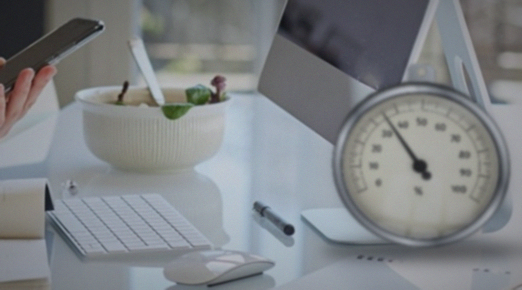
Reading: 35 %
